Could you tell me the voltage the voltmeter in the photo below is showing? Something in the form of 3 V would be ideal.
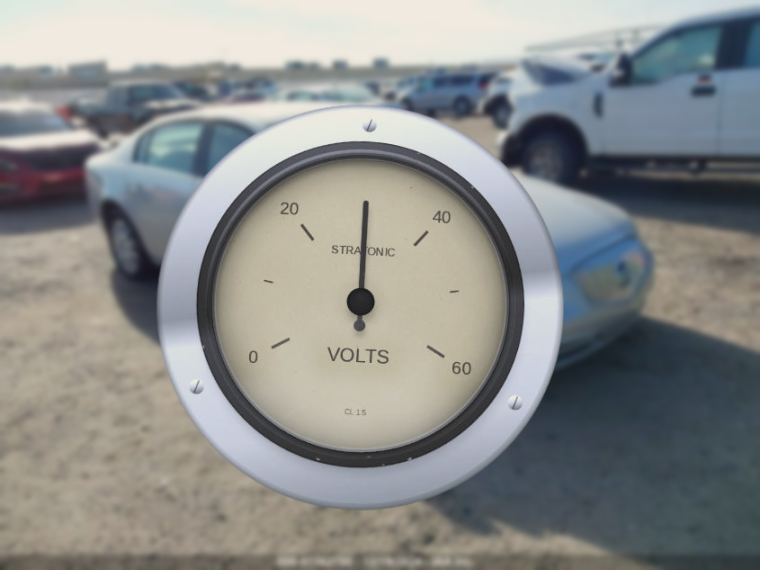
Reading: 30 V
